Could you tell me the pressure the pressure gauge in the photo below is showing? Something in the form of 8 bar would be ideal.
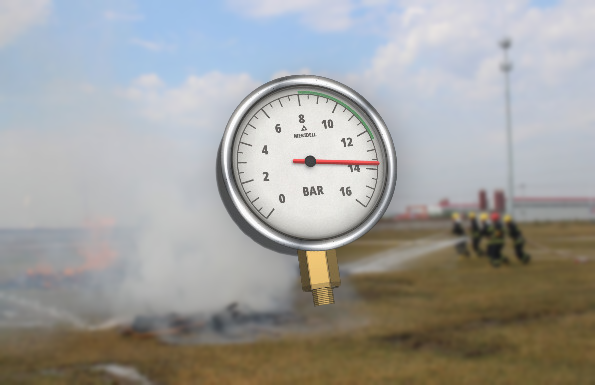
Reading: 13.75 bar
